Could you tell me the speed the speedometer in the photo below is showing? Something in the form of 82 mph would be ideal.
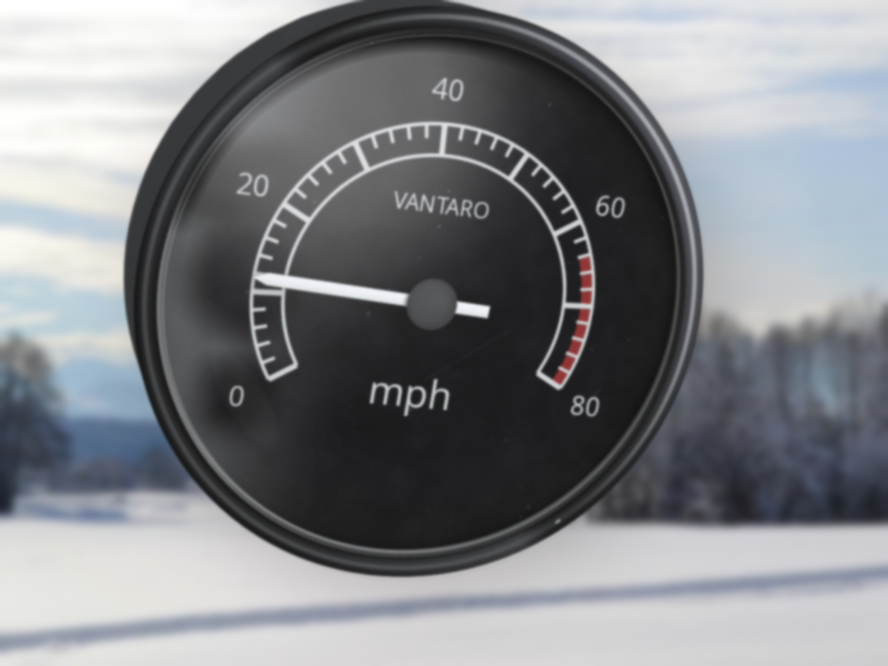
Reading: 12 mph
